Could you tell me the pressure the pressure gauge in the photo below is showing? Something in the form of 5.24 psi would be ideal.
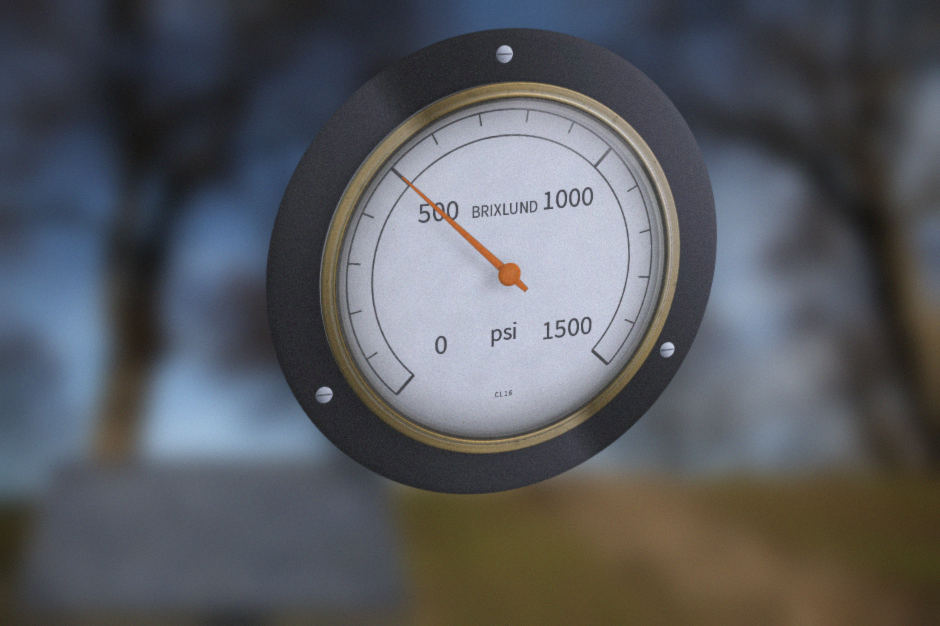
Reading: 500 psi
